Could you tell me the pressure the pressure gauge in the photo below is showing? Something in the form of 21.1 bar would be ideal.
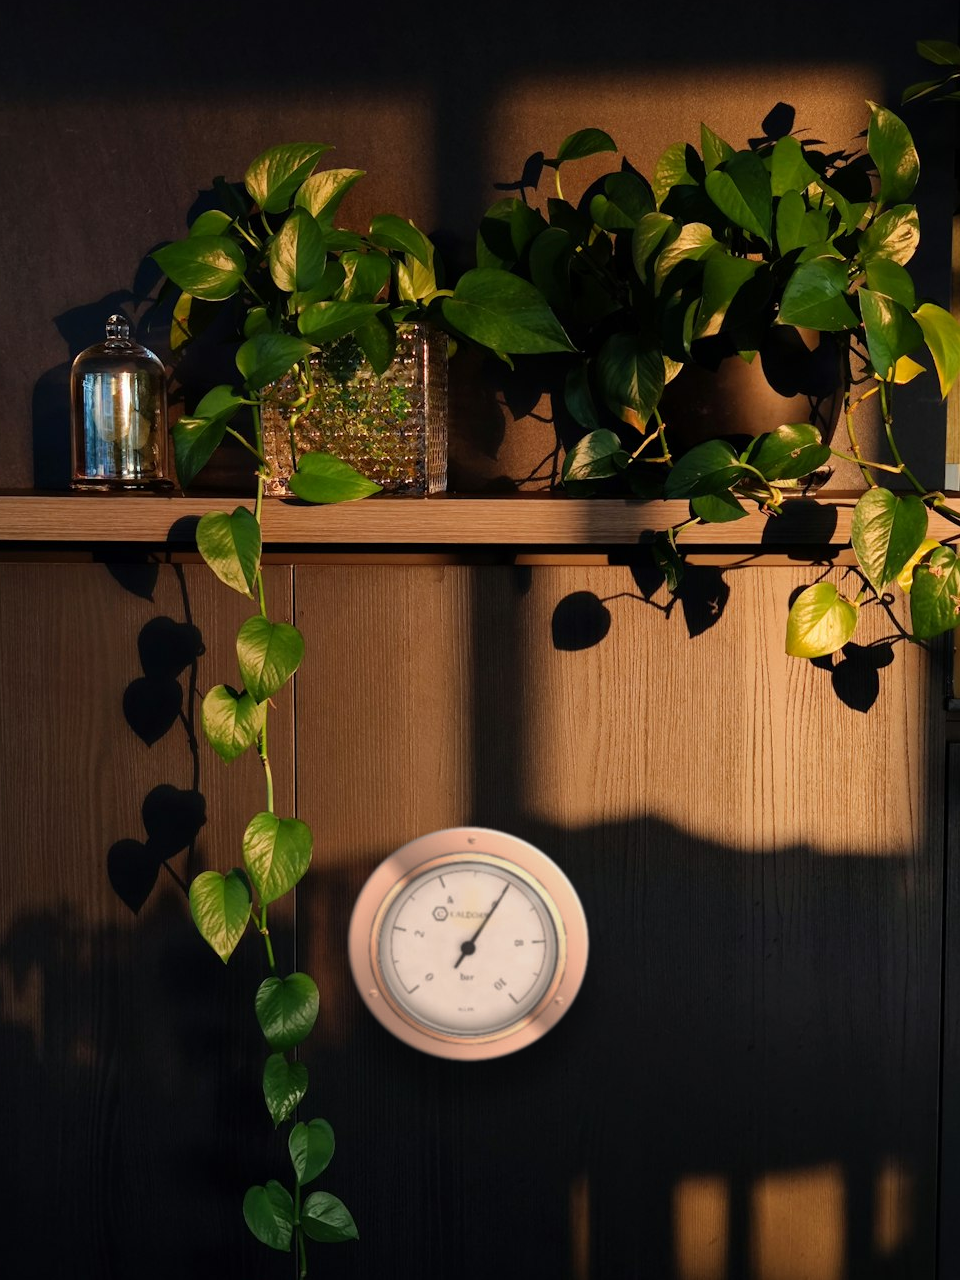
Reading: 6 bar
